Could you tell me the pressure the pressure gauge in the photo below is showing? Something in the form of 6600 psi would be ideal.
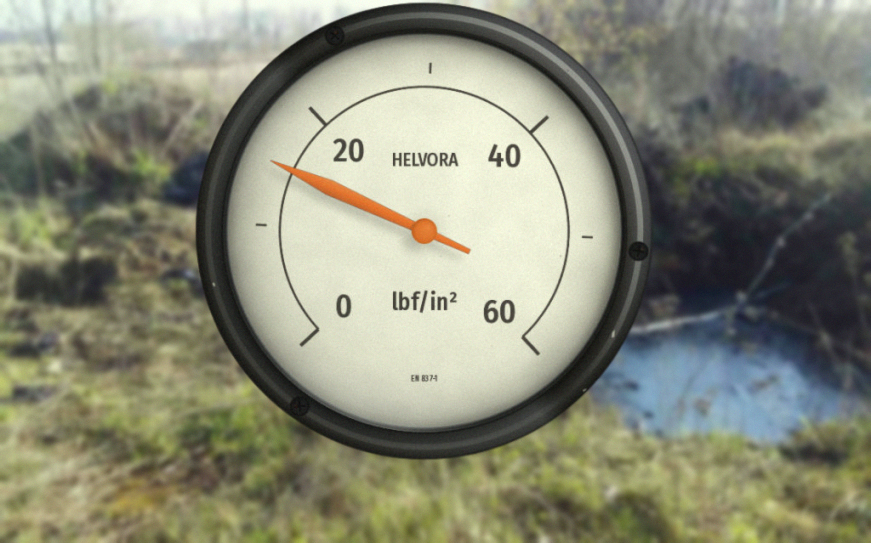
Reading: 15 psi
